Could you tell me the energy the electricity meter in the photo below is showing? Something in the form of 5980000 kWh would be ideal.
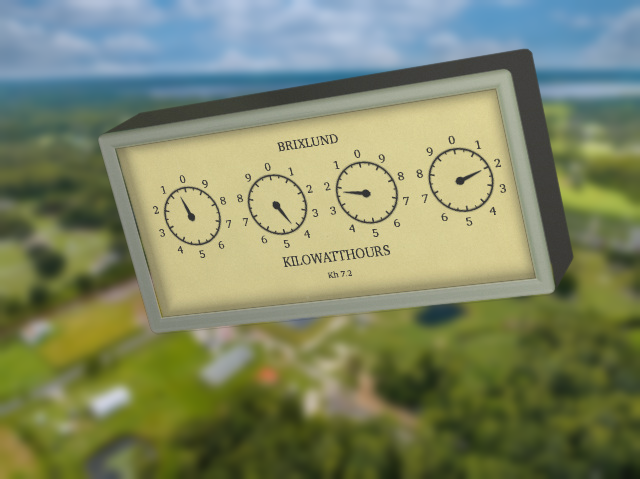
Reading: 422 kWh
